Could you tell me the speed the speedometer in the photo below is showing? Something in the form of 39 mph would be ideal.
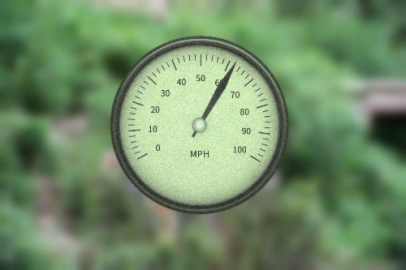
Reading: 62 mph
